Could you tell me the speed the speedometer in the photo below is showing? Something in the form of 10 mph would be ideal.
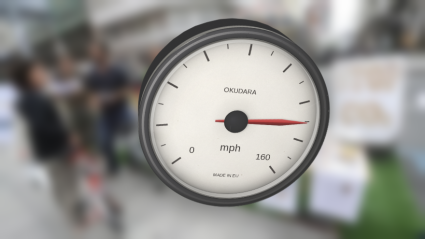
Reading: 130 mph
